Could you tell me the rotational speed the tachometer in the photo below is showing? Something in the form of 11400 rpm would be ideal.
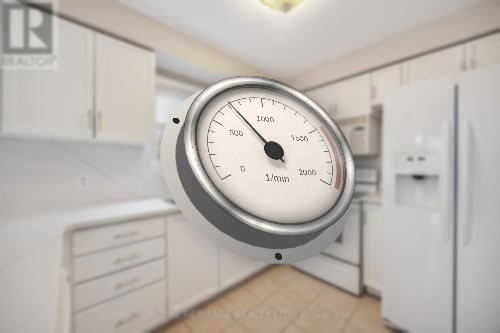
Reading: 700 rpm
